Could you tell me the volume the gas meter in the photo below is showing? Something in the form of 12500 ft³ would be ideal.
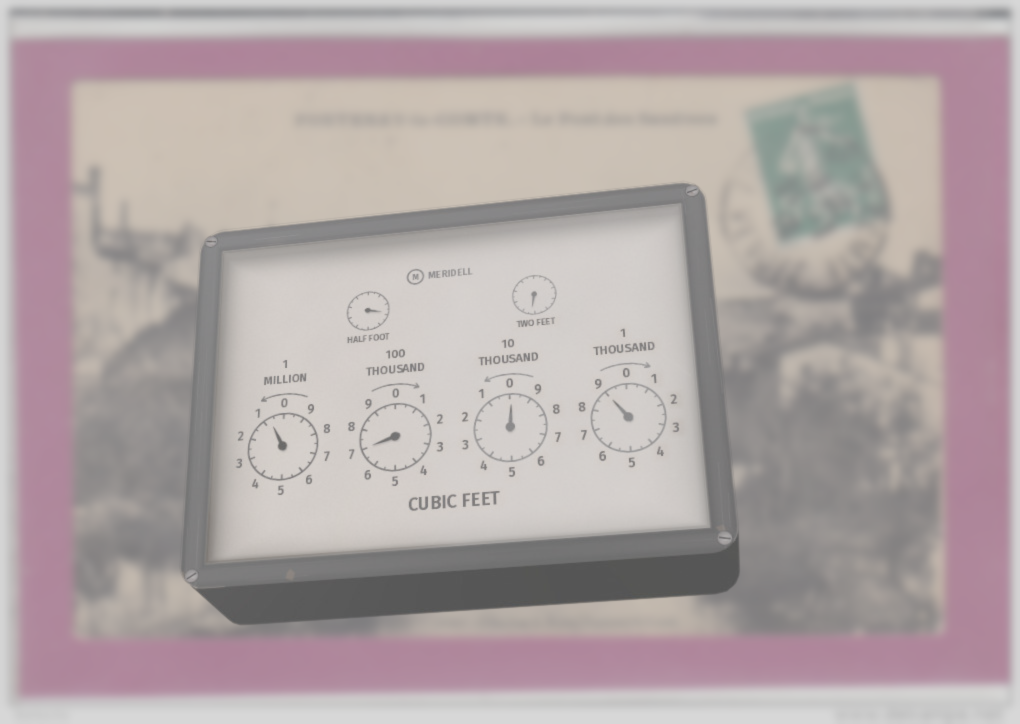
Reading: 69900 ft³
